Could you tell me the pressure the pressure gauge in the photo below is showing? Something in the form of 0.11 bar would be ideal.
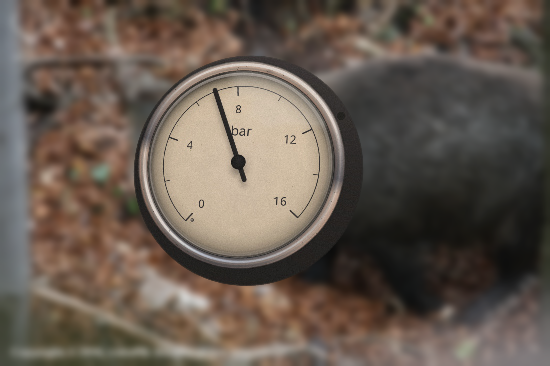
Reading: 7 bar
